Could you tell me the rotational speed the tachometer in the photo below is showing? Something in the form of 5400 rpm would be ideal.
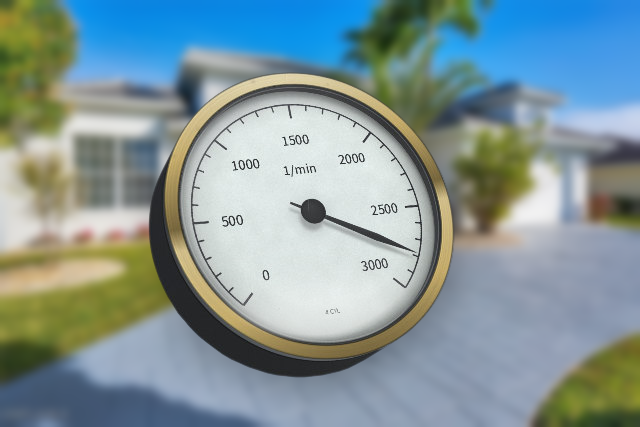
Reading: 2800 rpm
